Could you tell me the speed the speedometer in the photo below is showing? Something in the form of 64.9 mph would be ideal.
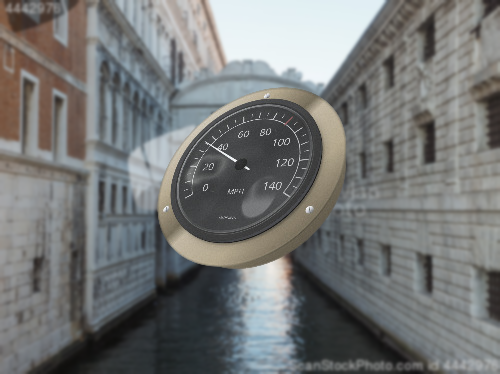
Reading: 35 mph
